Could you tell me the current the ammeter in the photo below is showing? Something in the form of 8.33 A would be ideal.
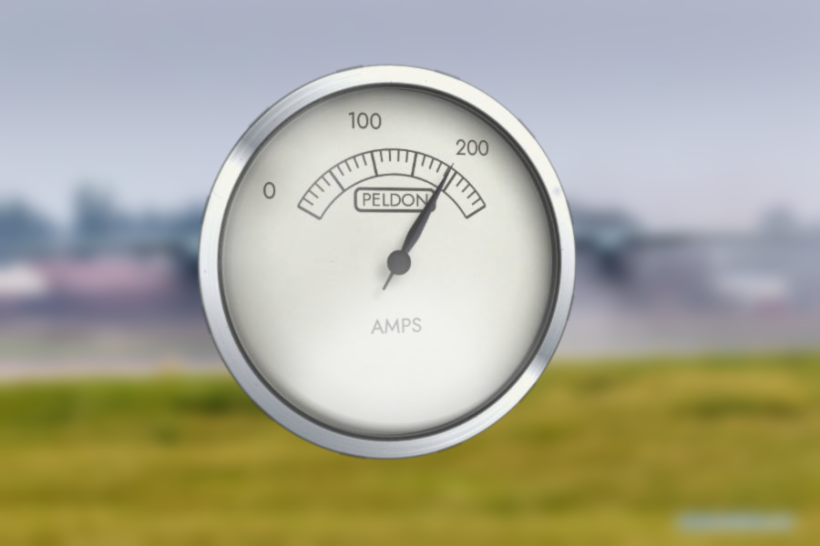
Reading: 190 A
